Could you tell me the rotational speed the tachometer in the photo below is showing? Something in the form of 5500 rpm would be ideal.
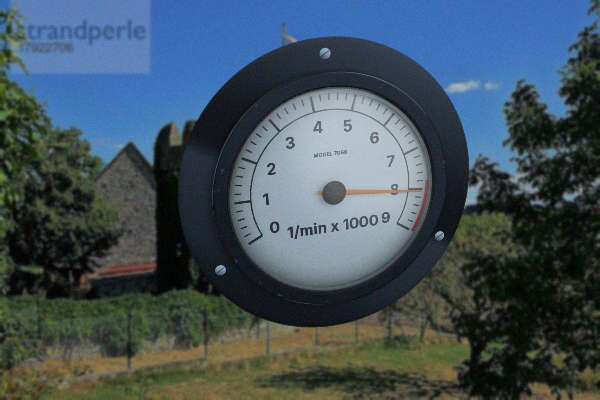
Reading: 8000 rpm
